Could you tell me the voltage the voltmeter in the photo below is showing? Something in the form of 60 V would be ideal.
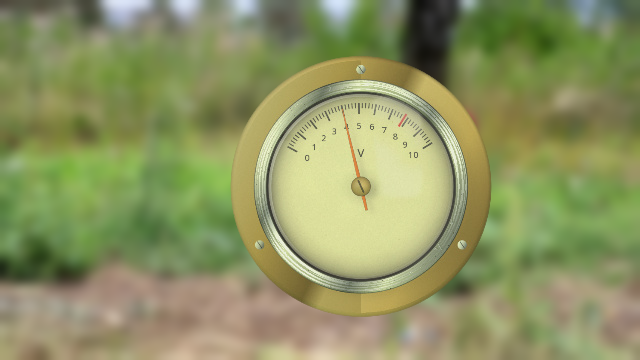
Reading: 4 V
